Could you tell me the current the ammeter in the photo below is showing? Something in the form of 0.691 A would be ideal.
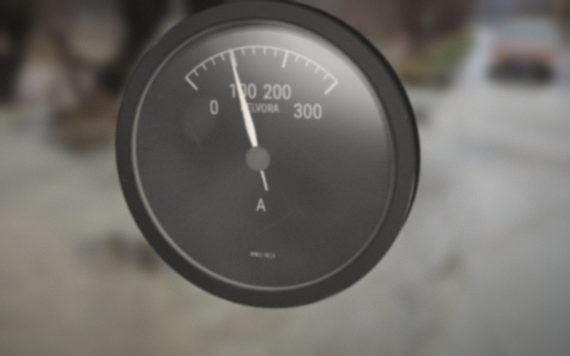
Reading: 100 A
